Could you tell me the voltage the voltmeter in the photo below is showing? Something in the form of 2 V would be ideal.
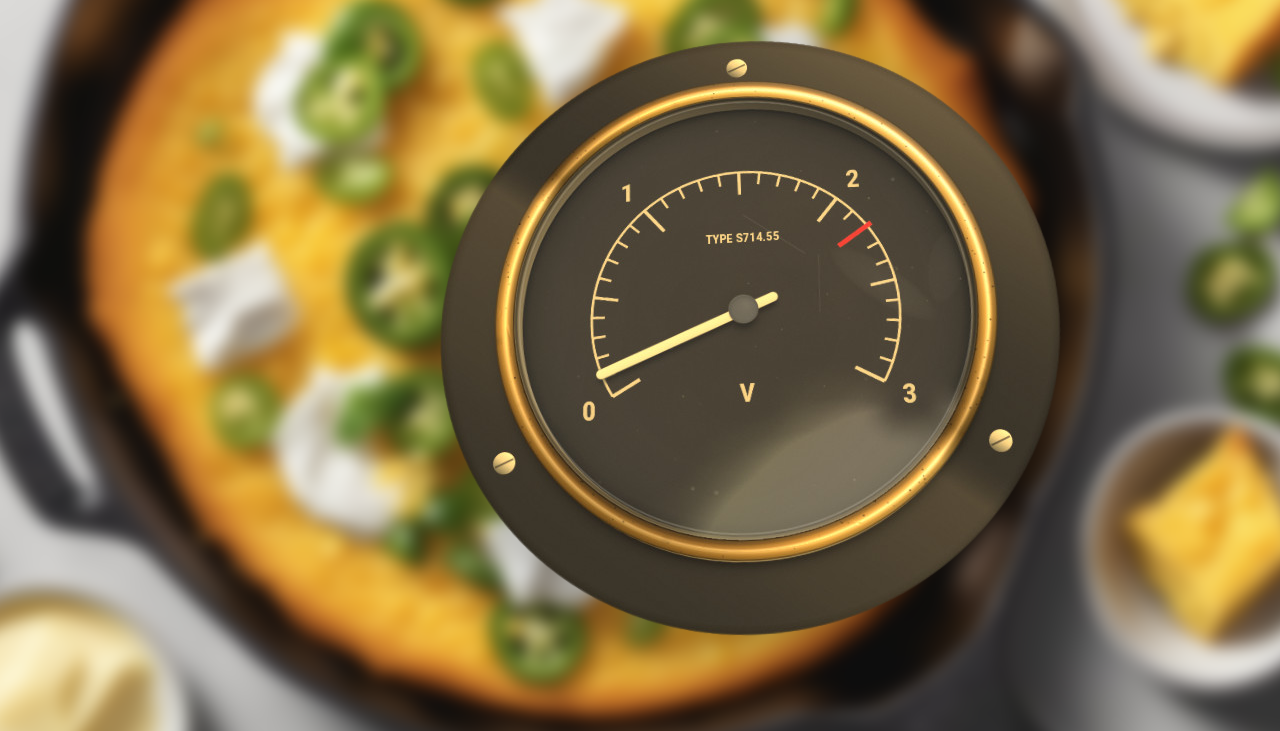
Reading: 0.1 V
